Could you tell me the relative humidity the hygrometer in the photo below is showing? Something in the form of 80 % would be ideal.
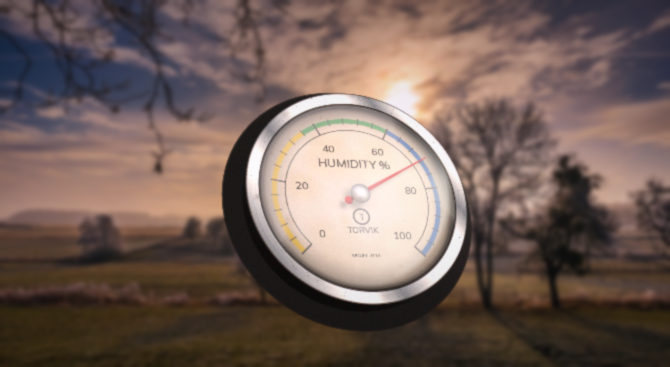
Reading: 72 %
